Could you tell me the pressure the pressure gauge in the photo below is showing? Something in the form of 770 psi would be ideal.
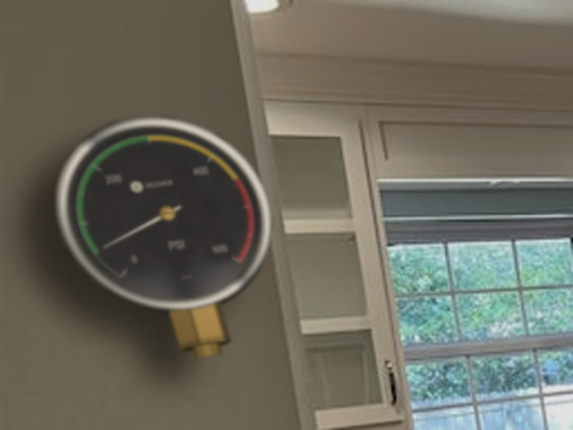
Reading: 50 psi
